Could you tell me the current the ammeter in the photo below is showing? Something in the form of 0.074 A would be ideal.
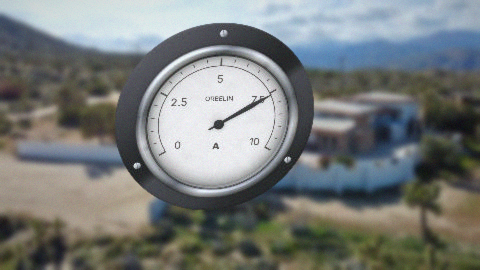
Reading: 7.5 A
